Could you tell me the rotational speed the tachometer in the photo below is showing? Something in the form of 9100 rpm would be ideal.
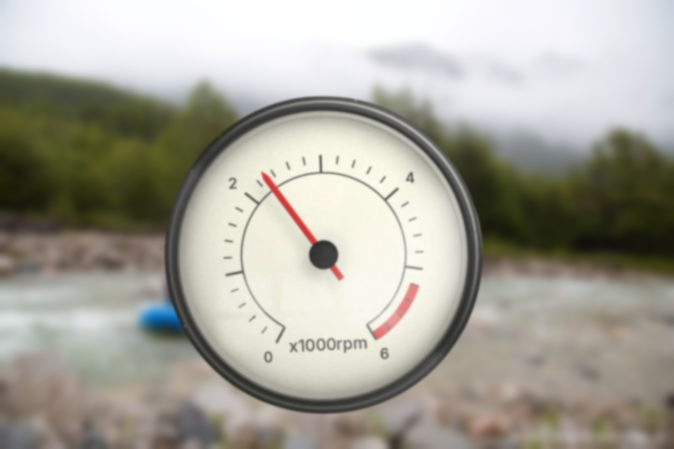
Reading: 2300 rpm
